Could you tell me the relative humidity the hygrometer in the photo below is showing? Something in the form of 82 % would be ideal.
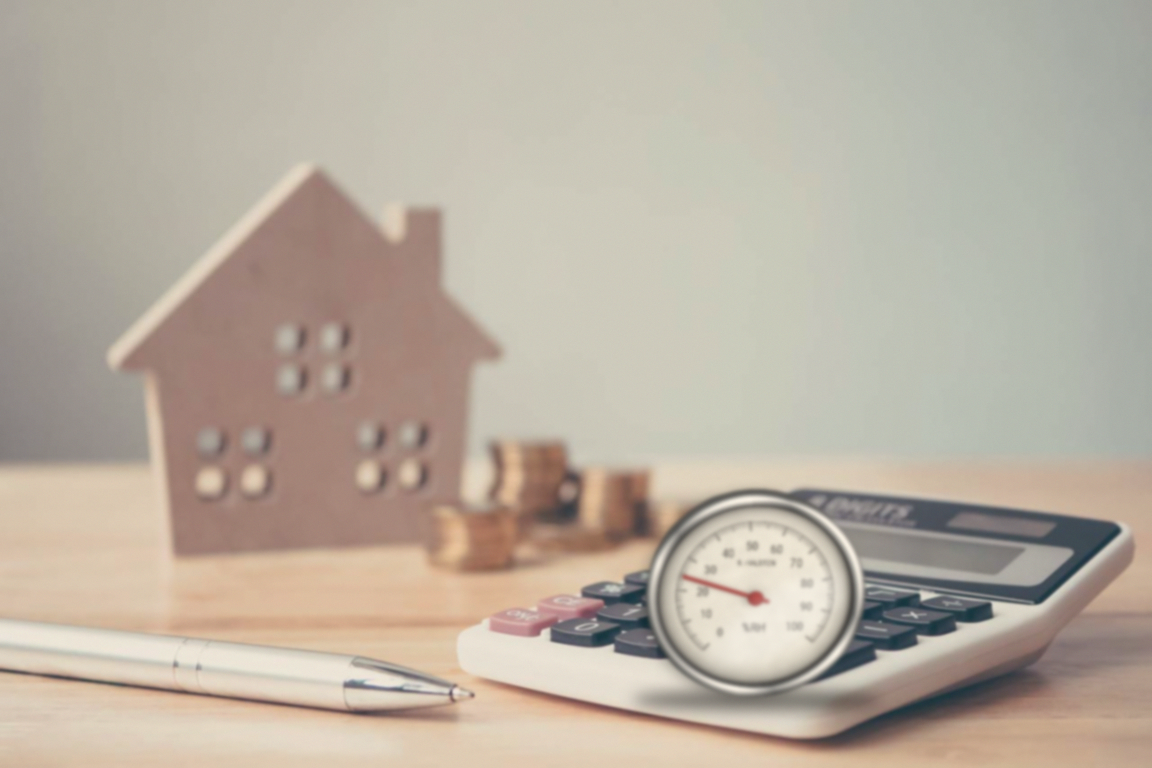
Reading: 25 %
